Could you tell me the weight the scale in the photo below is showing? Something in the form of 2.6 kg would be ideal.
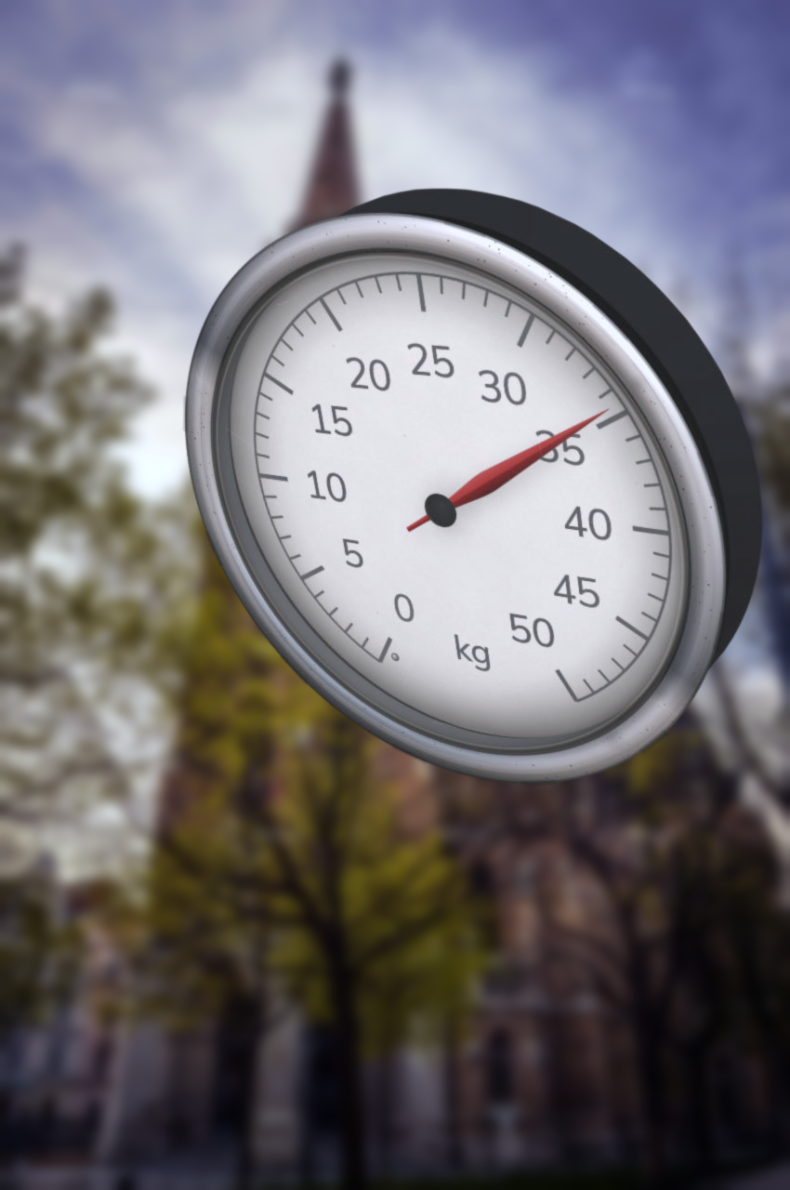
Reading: 34.5 kg
